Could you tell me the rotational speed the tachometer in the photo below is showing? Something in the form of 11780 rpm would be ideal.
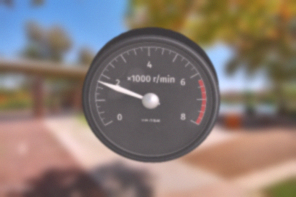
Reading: 1750 rpm
